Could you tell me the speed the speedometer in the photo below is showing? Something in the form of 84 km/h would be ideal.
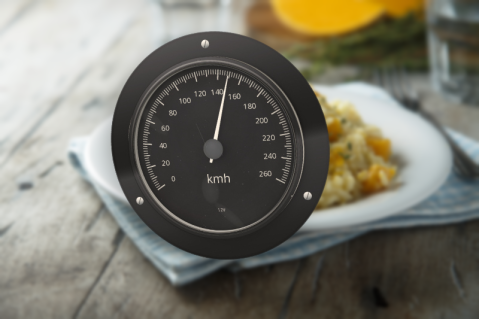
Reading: 150 km/h
